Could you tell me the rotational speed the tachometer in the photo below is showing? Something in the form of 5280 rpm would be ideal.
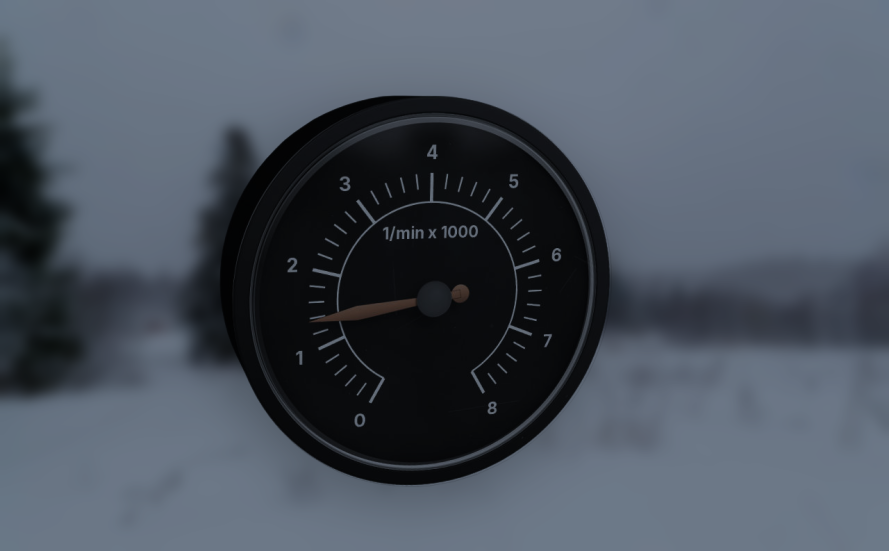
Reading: 1400 rpm
